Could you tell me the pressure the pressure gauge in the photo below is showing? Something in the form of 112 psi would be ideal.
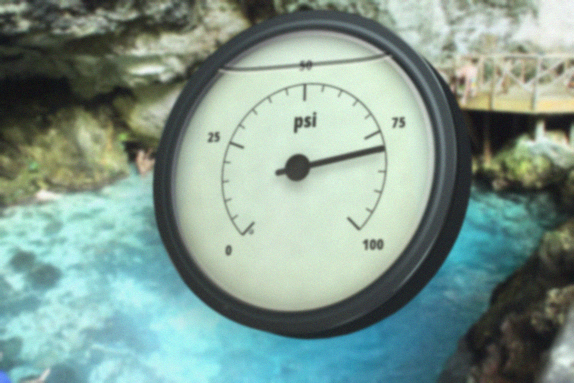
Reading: 80 psi
